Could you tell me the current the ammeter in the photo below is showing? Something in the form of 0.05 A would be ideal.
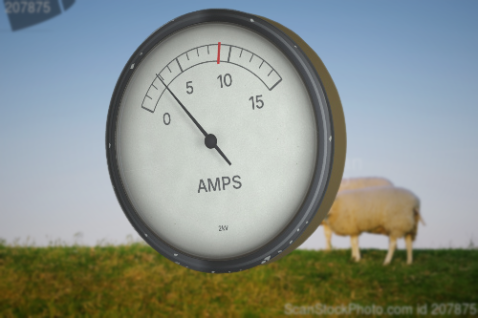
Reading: 3 A
